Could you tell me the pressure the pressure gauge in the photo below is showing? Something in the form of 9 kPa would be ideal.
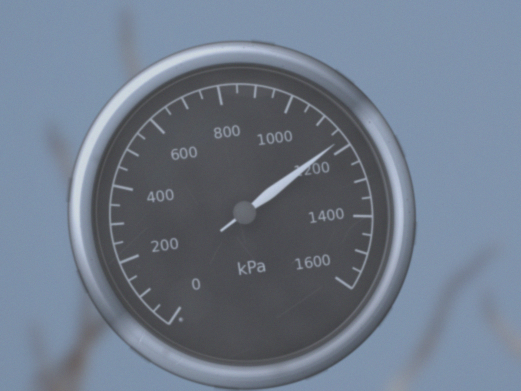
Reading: 1175 kPa
